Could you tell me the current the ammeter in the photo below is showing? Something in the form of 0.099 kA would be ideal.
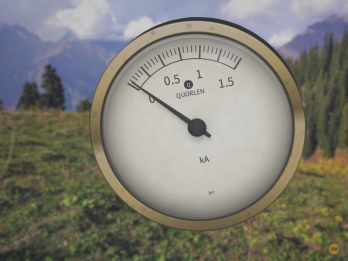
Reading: 0.05 kA
